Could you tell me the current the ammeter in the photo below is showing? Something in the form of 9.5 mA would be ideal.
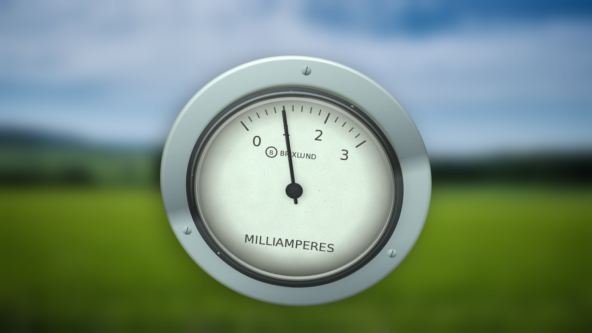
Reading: 1 mA
